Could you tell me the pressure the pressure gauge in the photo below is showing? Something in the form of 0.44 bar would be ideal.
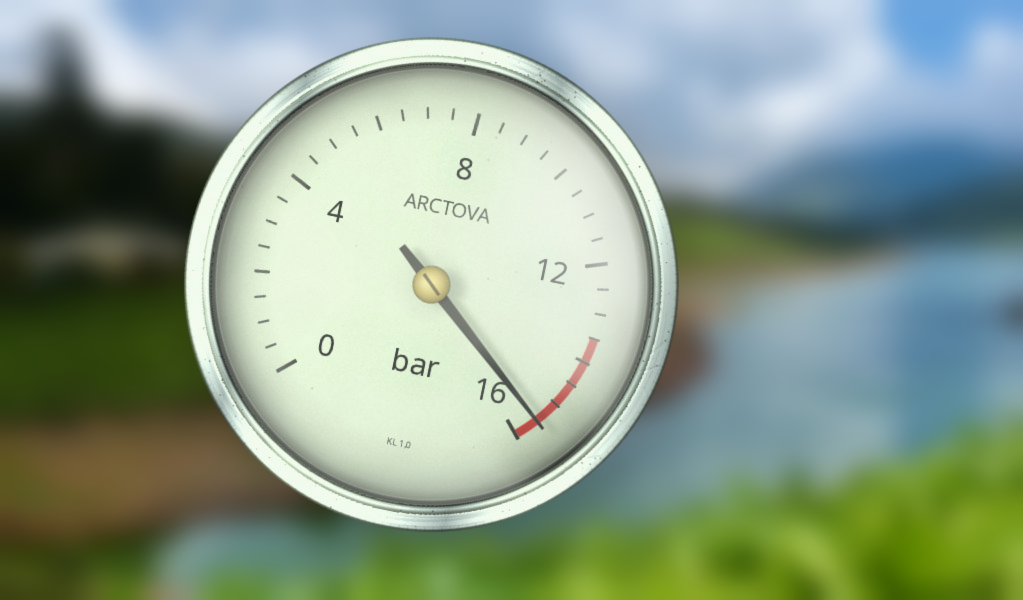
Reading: 15.5 bar
